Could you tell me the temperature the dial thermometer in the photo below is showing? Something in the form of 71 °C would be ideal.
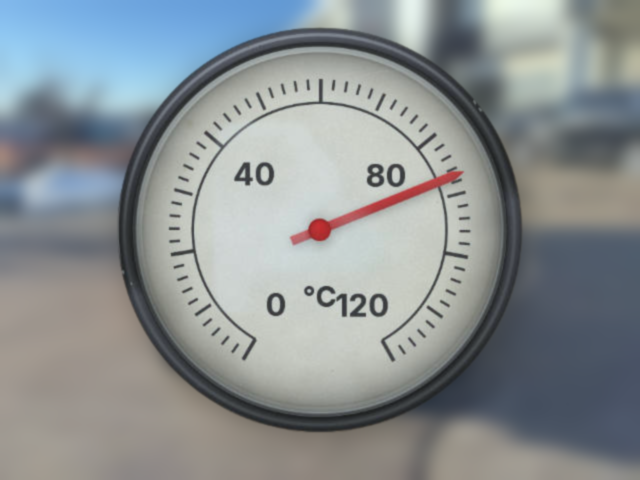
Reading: 87 °C
